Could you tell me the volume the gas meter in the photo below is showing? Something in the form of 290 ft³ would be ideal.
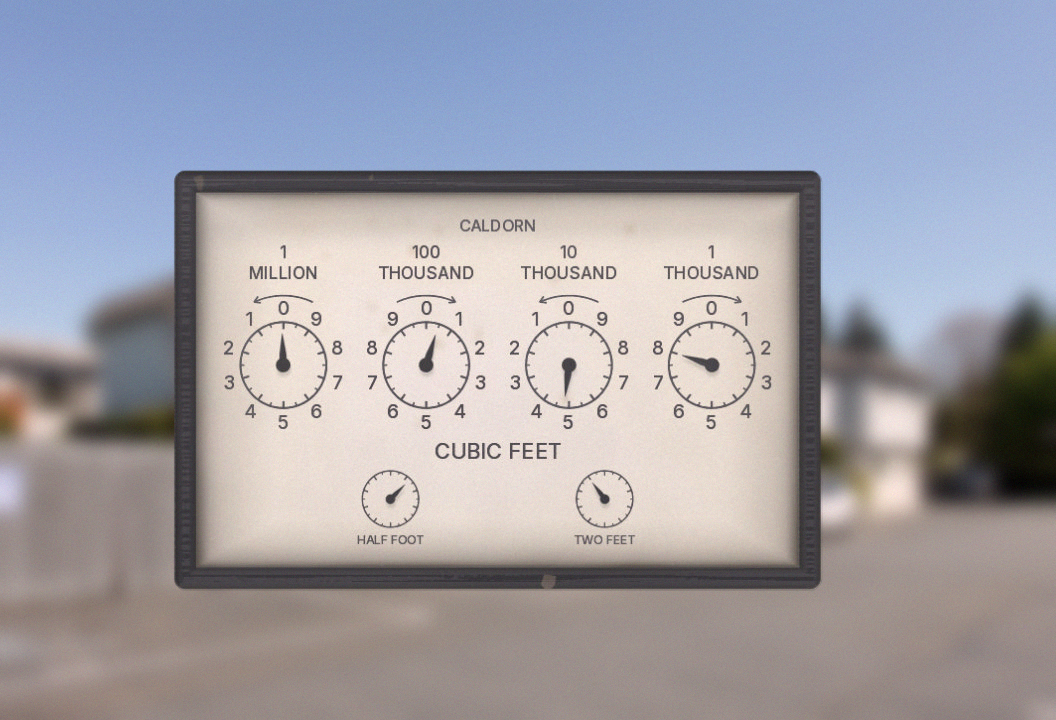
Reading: 4800 ft³
